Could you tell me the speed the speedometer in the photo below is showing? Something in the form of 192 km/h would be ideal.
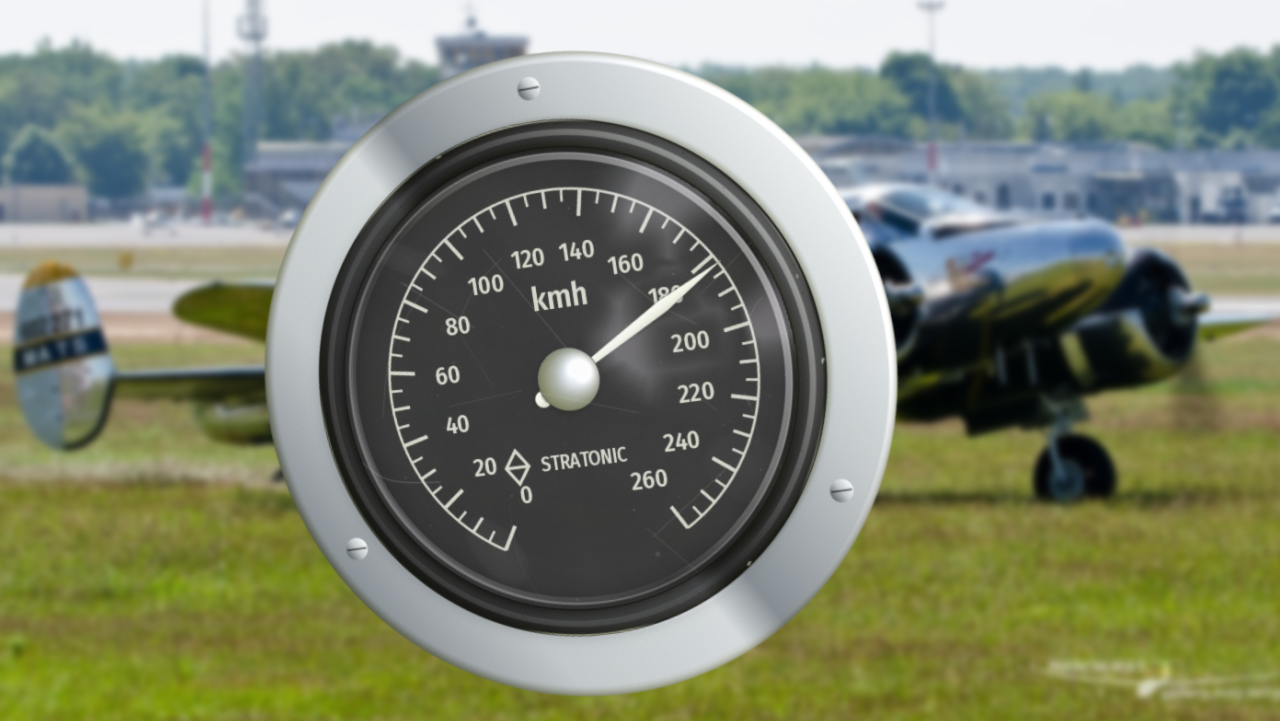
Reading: 182.5 km/h
